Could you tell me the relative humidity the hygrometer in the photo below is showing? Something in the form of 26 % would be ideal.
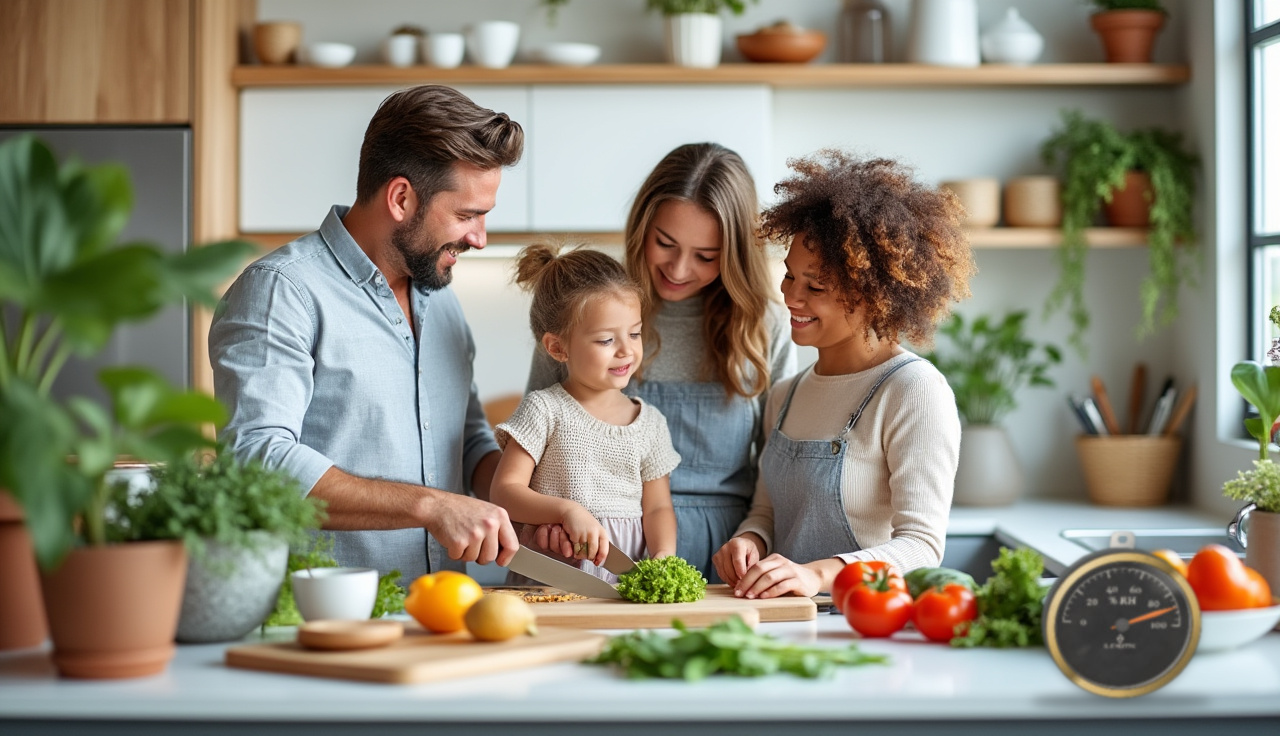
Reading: 88 %
